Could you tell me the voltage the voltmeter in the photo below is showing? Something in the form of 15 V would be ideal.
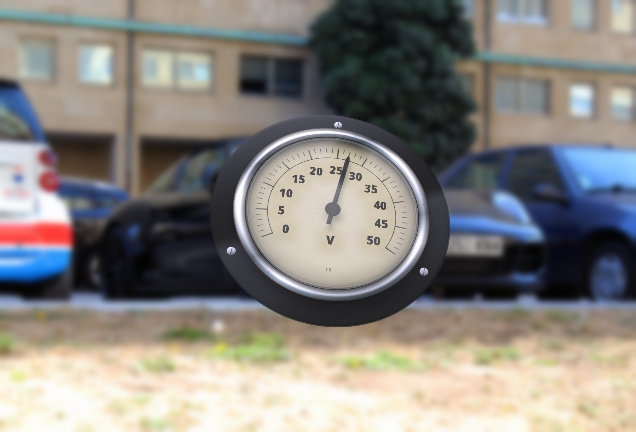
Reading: 27 V
